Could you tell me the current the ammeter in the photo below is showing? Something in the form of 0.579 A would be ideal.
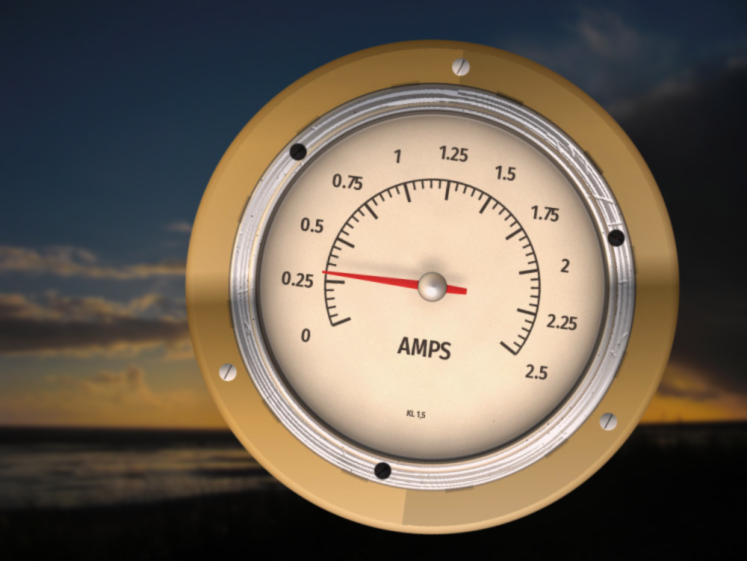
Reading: 0.3 A
